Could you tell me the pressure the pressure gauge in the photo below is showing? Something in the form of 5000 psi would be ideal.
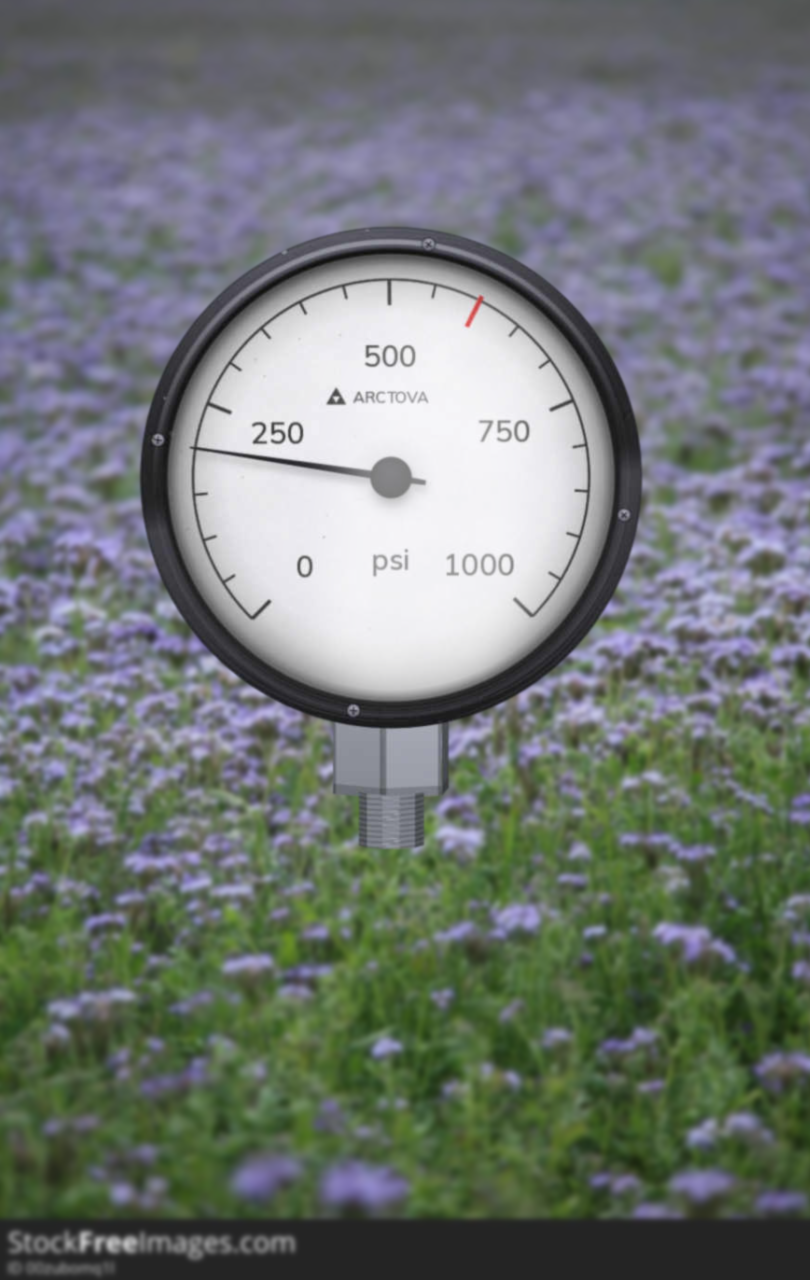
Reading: 200 psi
